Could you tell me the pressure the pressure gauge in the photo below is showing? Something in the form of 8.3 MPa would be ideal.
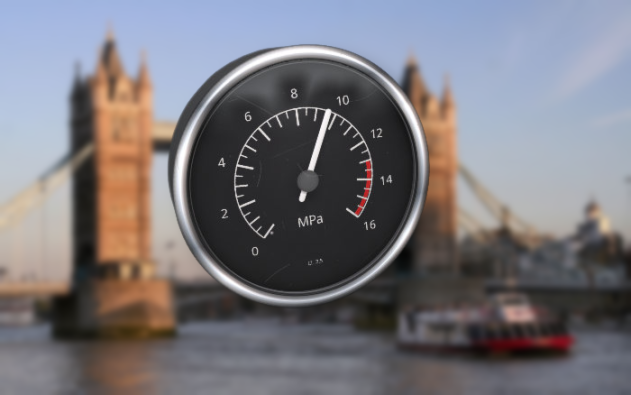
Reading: 9.5 MPa
